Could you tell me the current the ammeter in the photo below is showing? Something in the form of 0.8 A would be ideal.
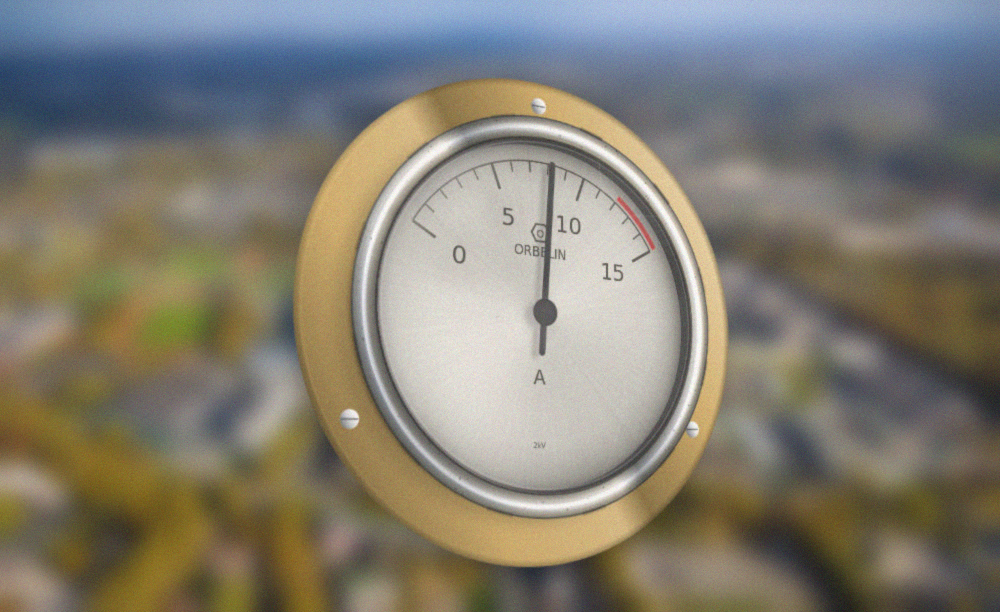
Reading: 8 A
